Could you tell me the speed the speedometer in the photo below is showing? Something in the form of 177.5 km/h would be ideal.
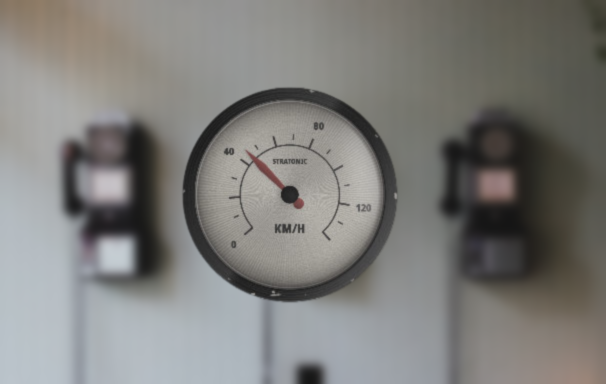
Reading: 45 km/h
